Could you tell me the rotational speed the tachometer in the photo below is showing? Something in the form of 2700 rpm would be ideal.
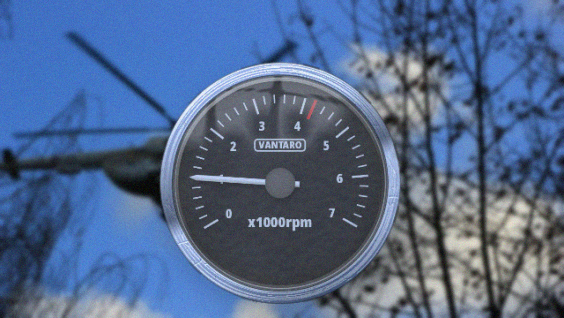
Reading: 1000 rpm
